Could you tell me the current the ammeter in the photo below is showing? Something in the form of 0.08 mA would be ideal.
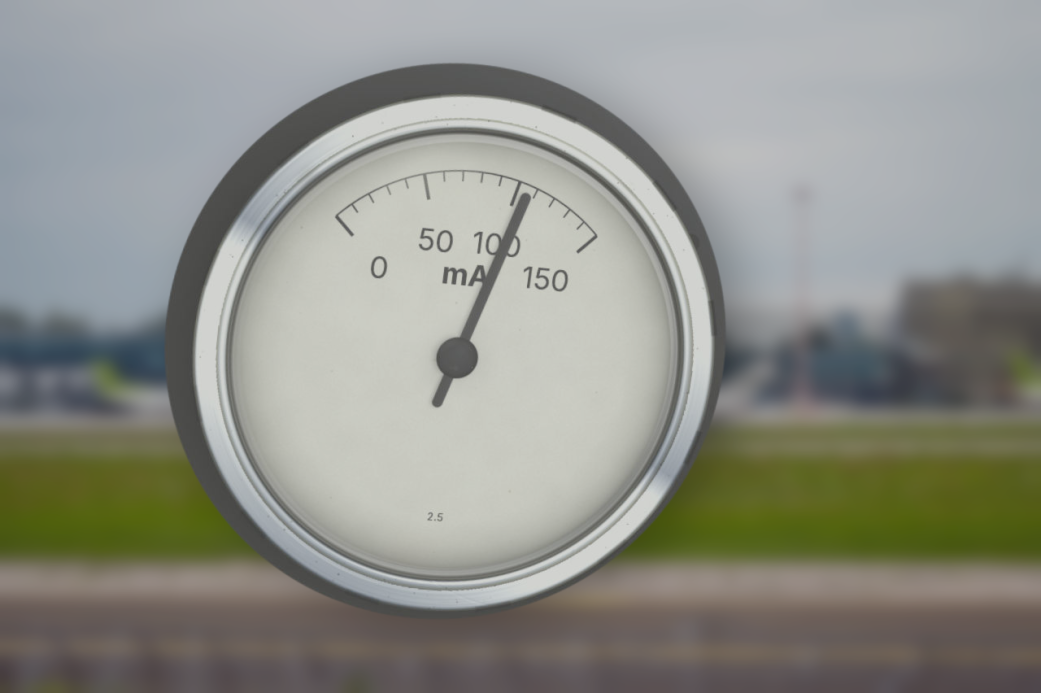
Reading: 105 mA
